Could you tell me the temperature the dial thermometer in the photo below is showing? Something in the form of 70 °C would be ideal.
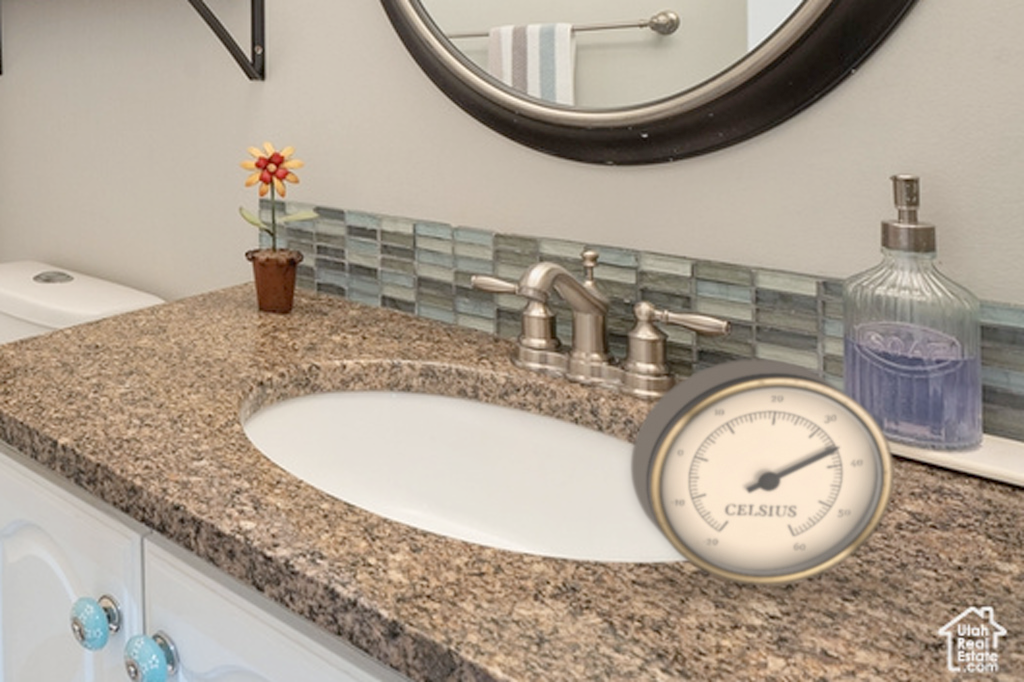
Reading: 35 °C
